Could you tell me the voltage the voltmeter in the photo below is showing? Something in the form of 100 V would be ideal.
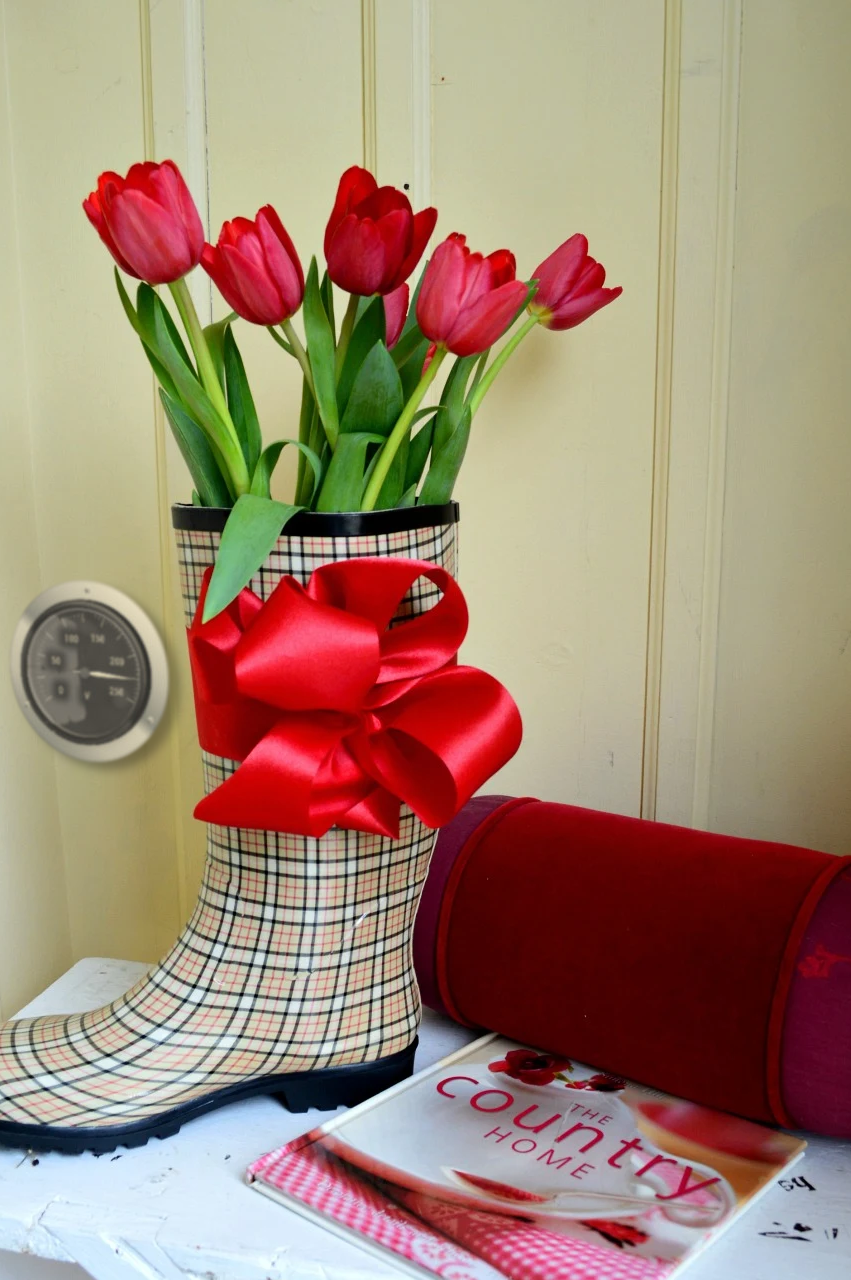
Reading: 225 V
